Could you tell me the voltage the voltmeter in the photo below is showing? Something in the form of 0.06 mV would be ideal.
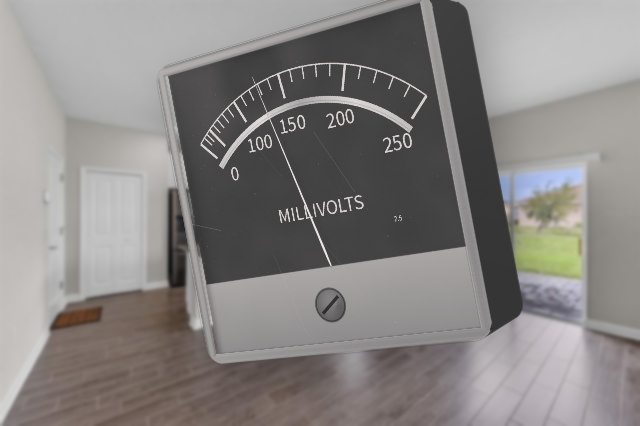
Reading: 130 mV
